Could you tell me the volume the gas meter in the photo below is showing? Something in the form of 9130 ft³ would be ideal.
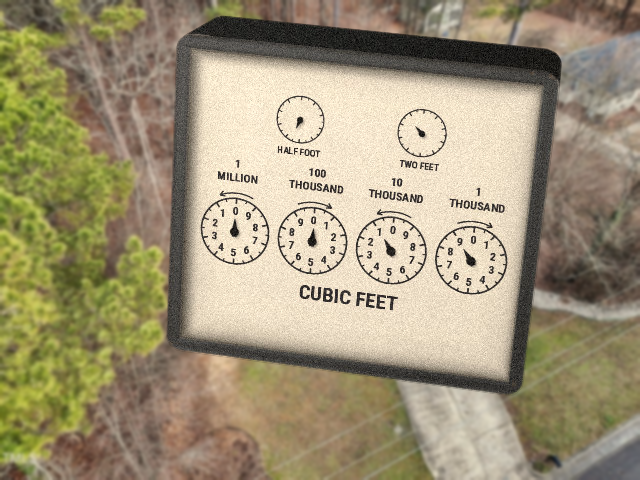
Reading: 900 ft³
